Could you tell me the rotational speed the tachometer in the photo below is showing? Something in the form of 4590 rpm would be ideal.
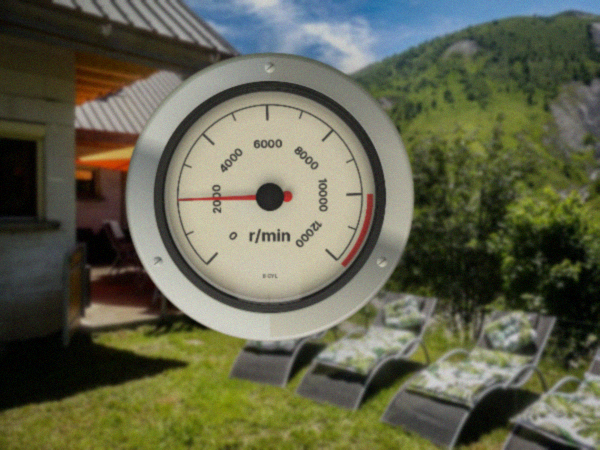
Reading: 2000 rpm
